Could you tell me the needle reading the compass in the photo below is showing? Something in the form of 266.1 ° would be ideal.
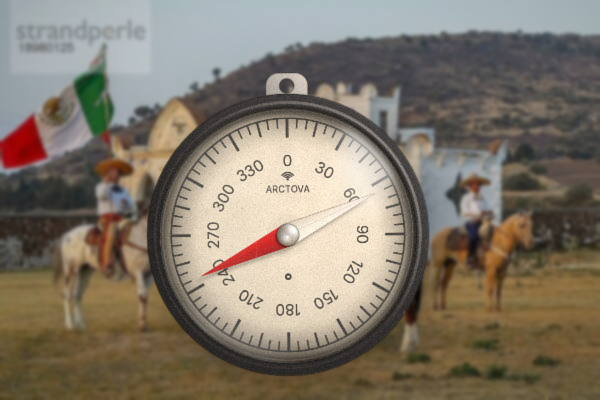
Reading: 245 °
